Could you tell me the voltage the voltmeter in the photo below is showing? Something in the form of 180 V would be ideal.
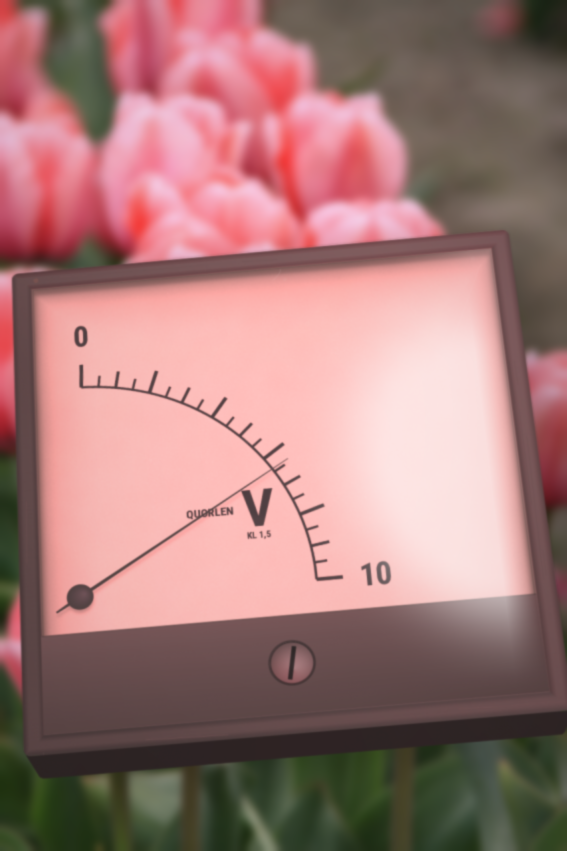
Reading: 6.5 V
